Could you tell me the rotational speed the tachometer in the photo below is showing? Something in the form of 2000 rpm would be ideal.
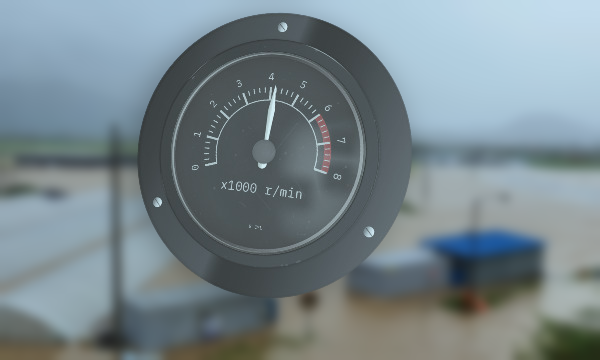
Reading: 4200 rpm
